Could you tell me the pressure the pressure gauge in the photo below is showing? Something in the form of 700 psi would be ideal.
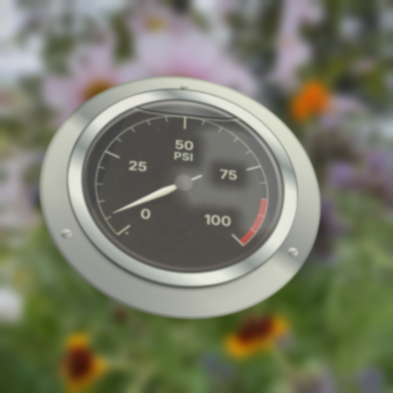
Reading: 5 psi
